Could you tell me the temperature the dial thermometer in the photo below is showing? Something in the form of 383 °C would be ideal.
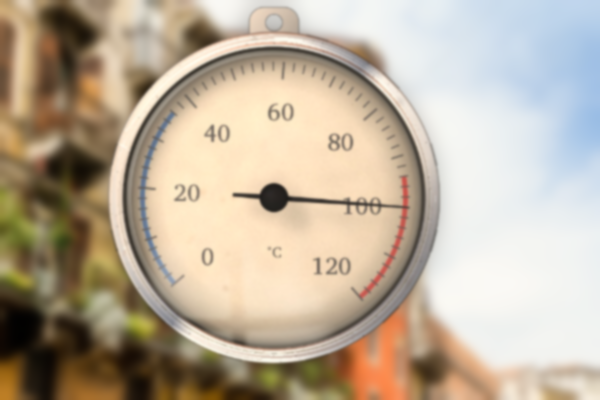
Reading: 100 °C
